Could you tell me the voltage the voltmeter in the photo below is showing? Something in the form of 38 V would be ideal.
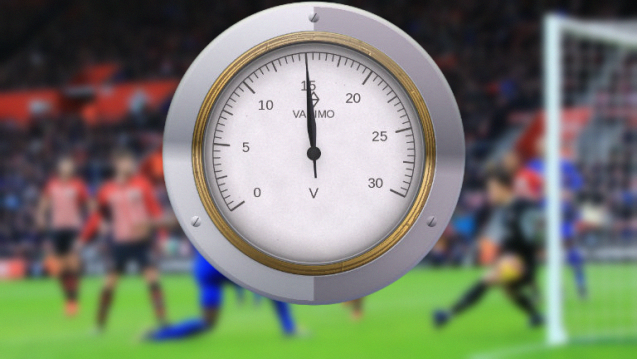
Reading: 15 V
